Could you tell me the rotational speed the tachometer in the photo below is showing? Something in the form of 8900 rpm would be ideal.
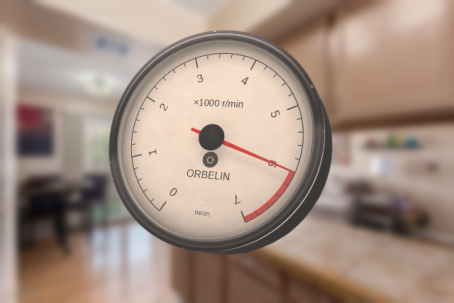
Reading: 6000 rpm
